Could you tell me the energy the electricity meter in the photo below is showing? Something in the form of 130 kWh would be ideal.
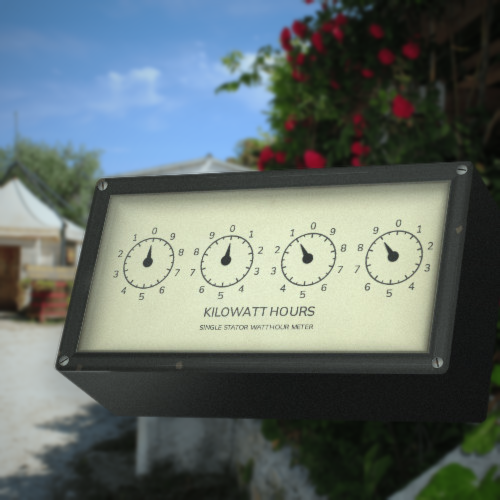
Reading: 9 kWh
